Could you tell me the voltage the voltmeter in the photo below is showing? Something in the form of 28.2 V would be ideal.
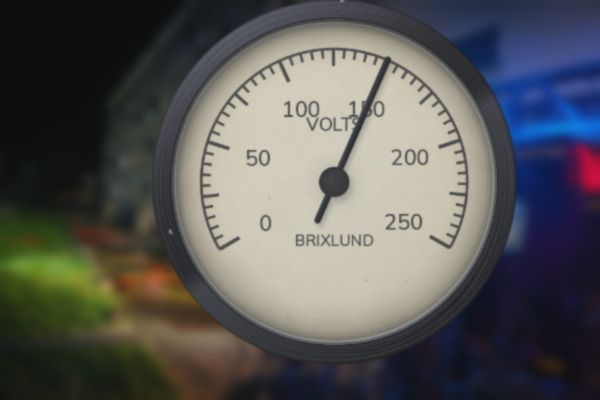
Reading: 150 V
